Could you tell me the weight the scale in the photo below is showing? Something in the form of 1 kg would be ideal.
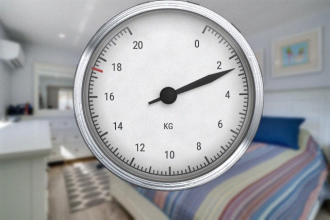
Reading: 2.6 kg
